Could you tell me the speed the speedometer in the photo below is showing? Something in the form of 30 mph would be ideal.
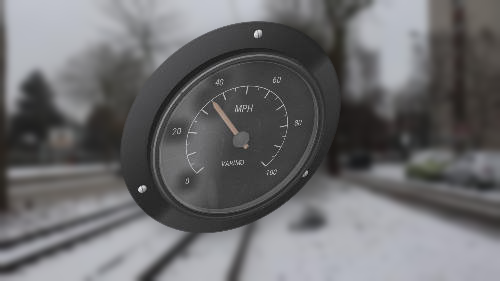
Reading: 35 mph
